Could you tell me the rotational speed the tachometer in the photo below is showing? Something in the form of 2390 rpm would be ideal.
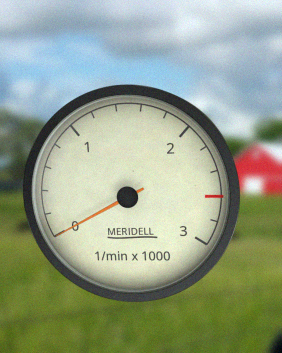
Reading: 0 rpm
